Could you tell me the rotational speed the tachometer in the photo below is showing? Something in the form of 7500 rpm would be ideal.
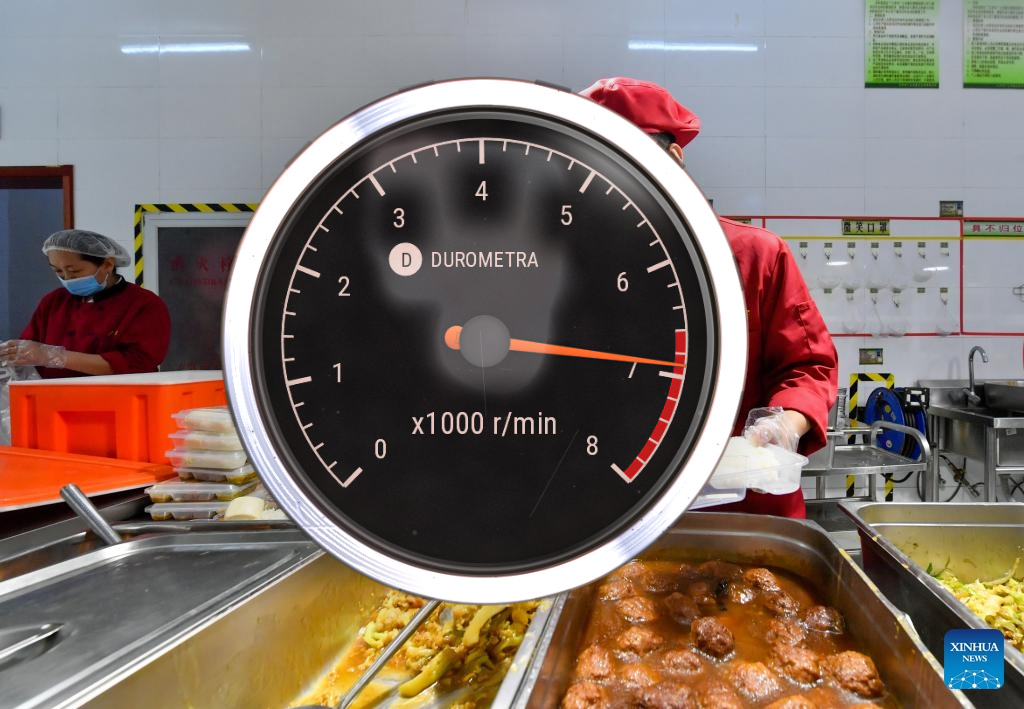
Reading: 6900 rpm
